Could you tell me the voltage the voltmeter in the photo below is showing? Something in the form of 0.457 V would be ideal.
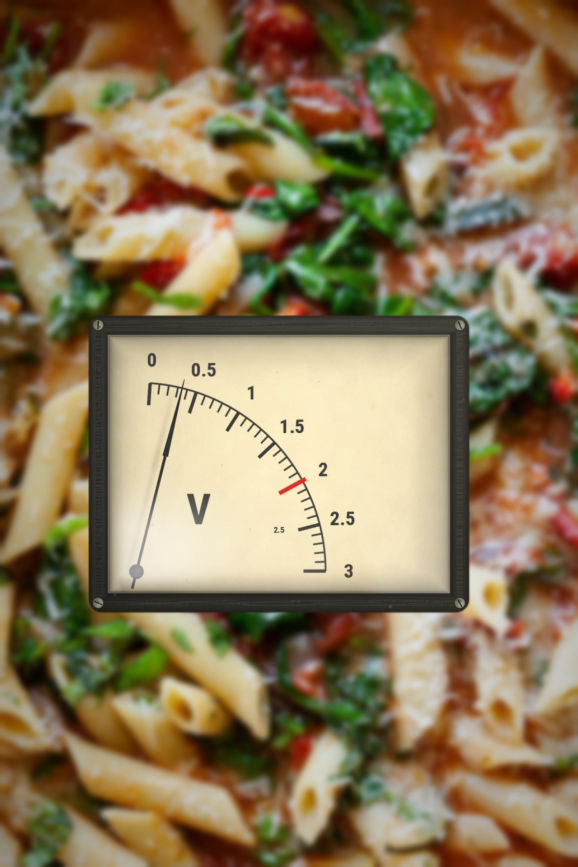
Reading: 0.35 V
